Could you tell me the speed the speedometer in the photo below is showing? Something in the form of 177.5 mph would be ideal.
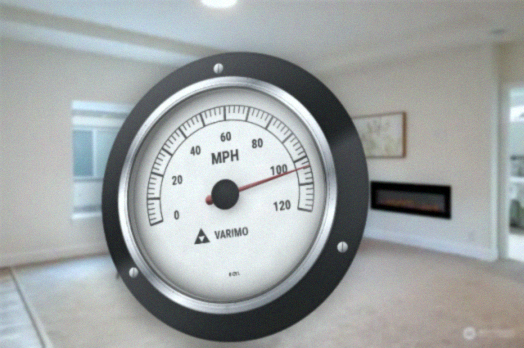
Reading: 104 mph
